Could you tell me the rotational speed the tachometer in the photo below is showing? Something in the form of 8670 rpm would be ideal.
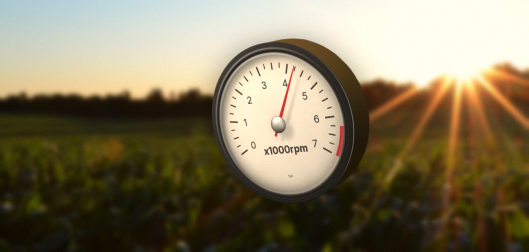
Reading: 4250 rpm
